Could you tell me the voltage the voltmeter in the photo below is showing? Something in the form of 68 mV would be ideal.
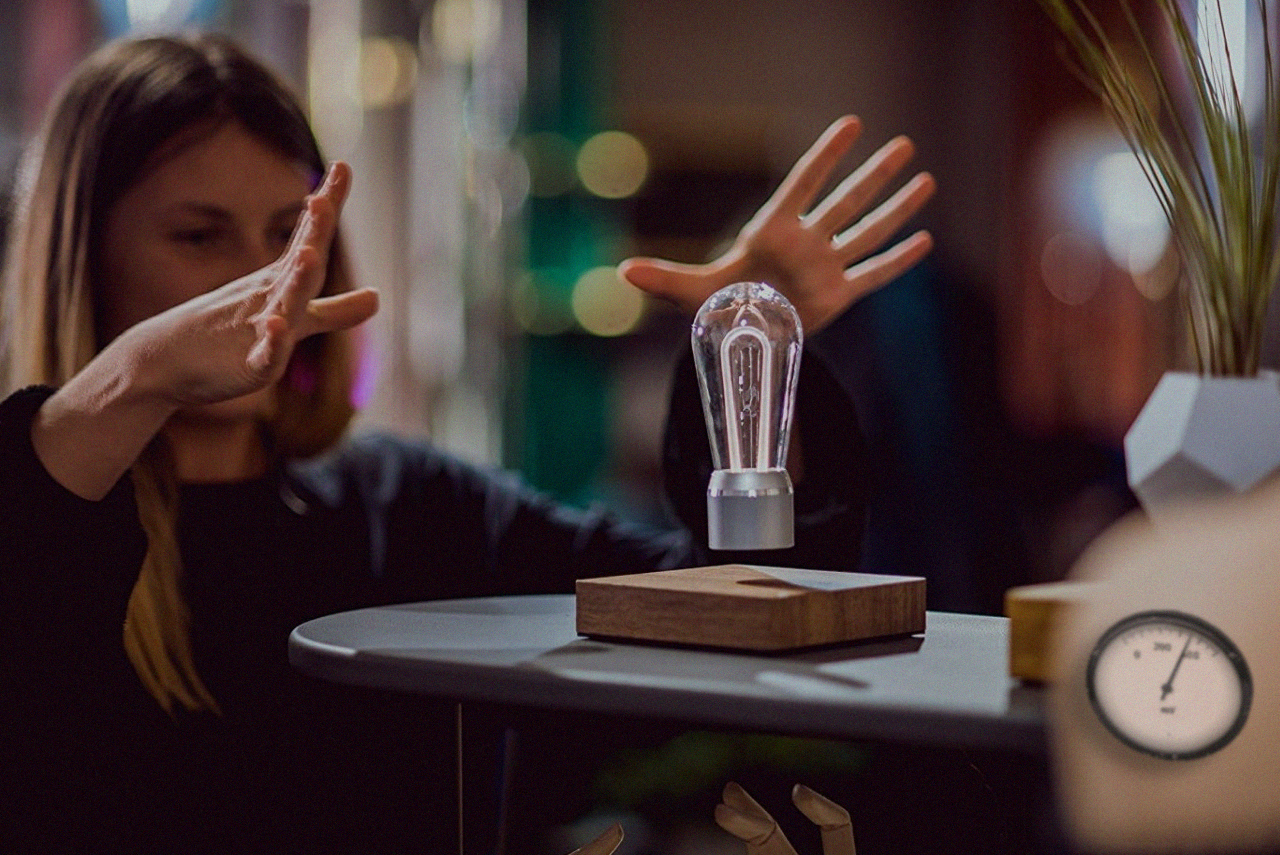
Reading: 350 mV
